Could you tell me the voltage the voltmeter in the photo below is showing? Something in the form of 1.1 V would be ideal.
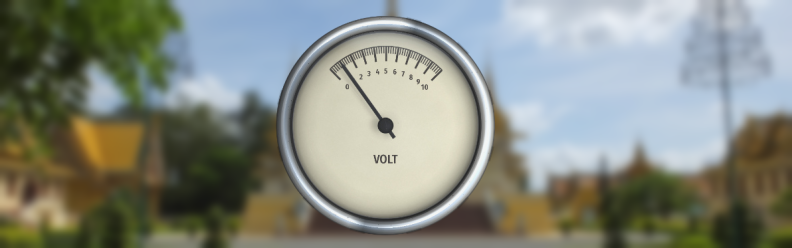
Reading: 1 V
